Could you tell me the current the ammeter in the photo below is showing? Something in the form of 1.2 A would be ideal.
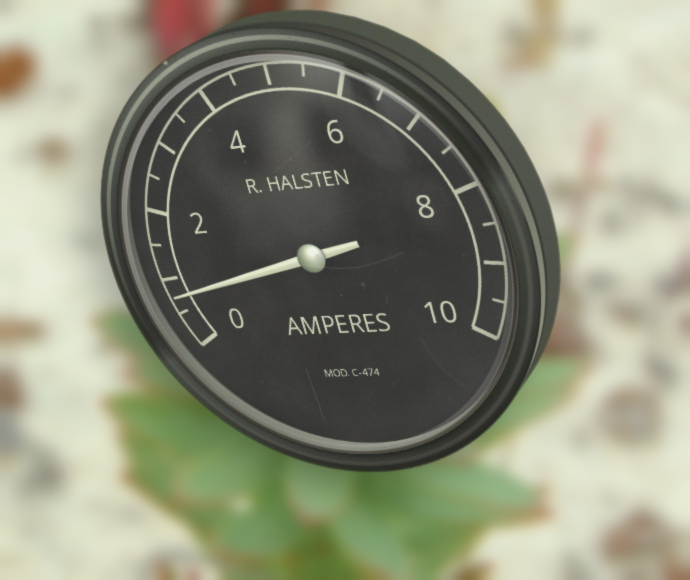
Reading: 0.75 A
